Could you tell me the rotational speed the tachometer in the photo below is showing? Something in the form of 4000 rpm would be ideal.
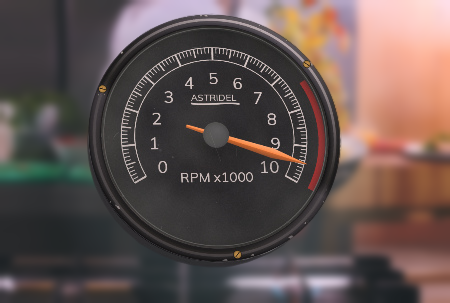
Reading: 9500 rpm
